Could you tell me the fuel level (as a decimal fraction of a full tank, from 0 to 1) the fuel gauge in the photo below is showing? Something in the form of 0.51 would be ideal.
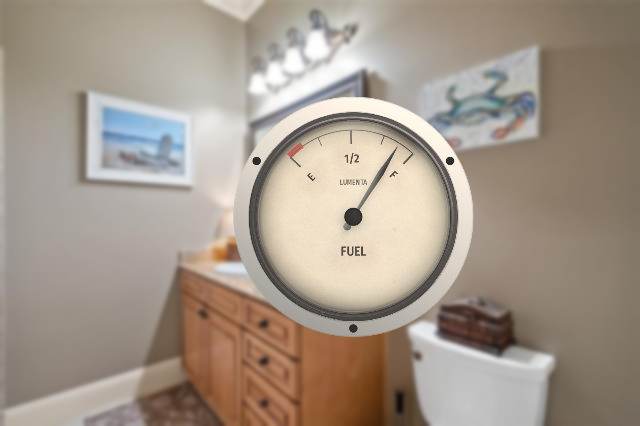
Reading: 0.875
